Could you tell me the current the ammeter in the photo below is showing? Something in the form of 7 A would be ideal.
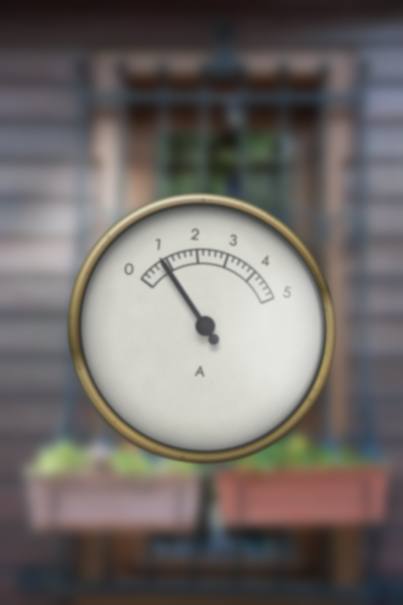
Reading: 0.8 A
